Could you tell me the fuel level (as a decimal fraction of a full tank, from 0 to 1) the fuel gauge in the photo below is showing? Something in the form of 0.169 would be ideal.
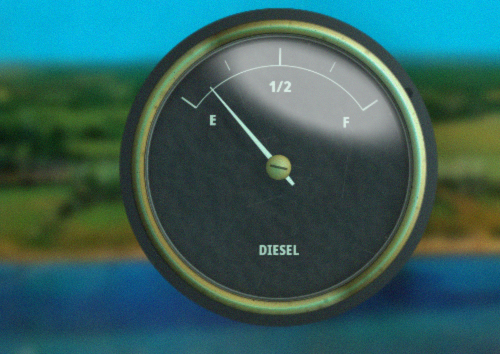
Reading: 0.125
